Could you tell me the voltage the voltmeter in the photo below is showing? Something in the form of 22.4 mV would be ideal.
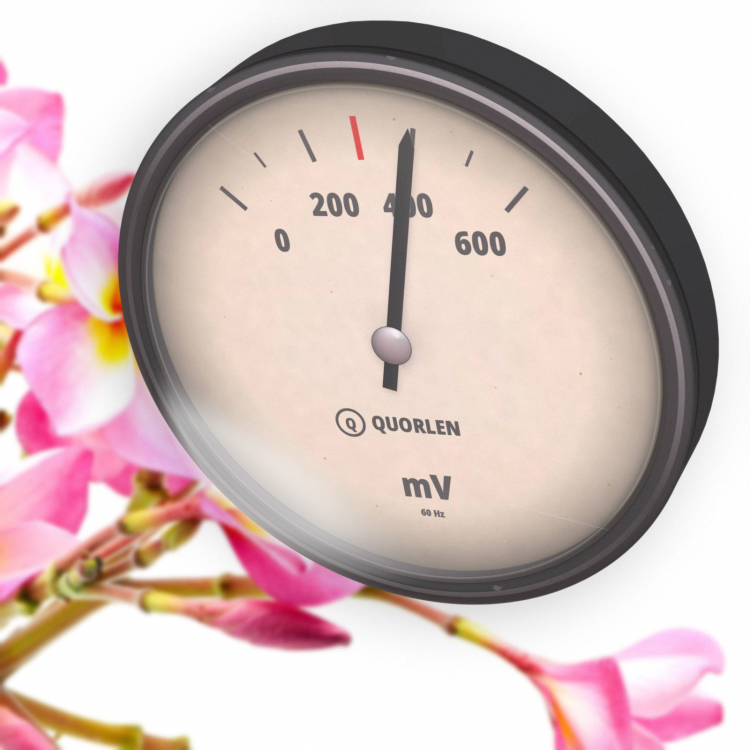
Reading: 400 mV
